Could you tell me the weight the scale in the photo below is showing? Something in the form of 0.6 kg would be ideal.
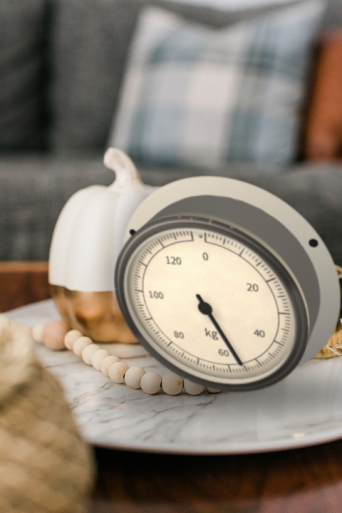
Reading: 55 kg
